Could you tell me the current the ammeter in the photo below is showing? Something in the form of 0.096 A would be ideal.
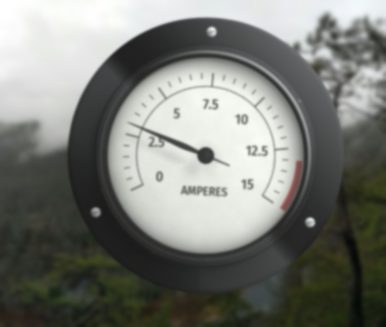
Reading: 3 A
